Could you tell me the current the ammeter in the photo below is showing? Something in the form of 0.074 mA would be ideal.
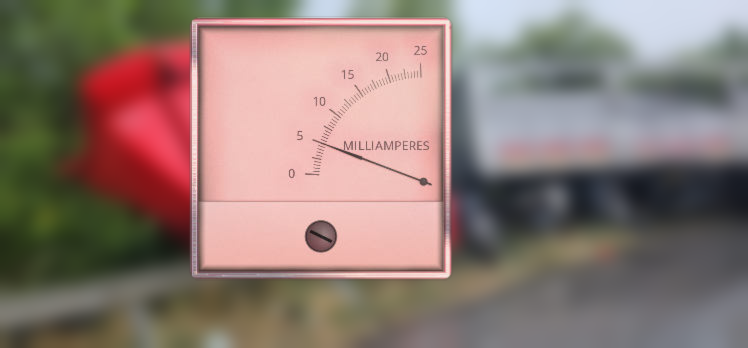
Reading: 5 mA
